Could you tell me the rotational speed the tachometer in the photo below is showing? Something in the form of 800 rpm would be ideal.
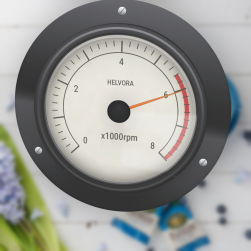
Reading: 6000 rpm
